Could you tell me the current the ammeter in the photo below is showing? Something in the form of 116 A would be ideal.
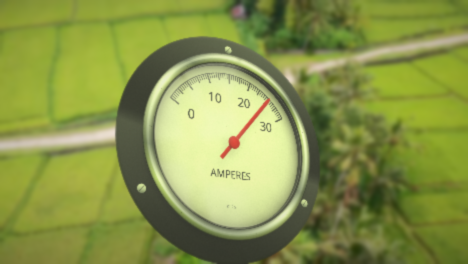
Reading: 25 A
